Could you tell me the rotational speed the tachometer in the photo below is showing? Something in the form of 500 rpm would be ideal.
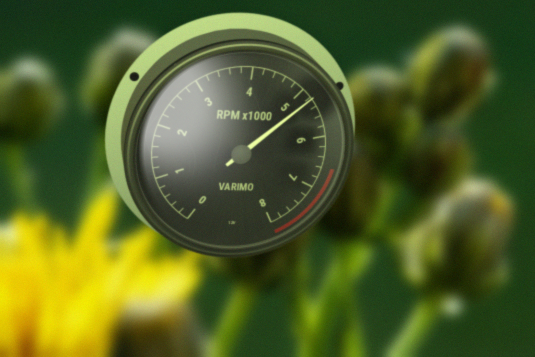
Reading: 5200 rpm
